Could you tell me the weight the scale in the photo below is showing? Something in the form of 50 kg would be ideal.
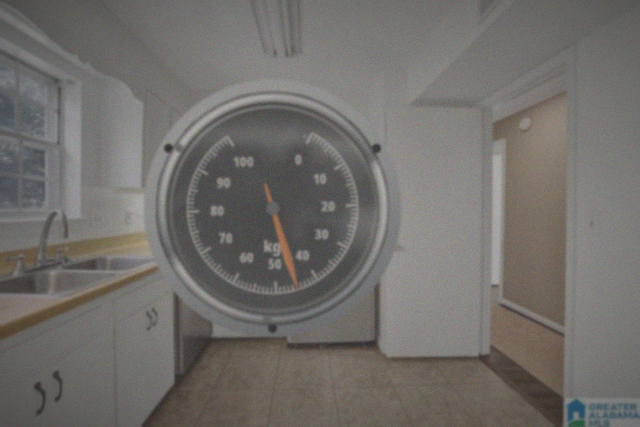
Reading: 45 kg
